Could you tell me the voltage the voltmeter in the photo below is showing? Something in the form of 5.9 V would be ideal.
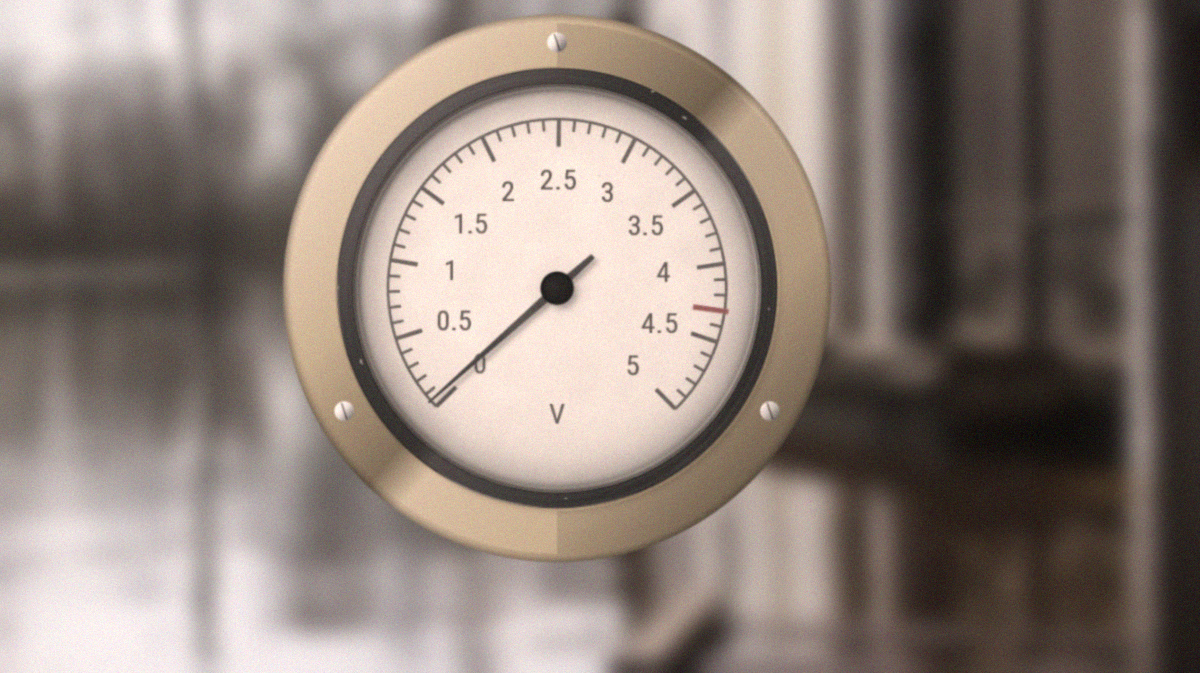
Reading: 0.05 V
